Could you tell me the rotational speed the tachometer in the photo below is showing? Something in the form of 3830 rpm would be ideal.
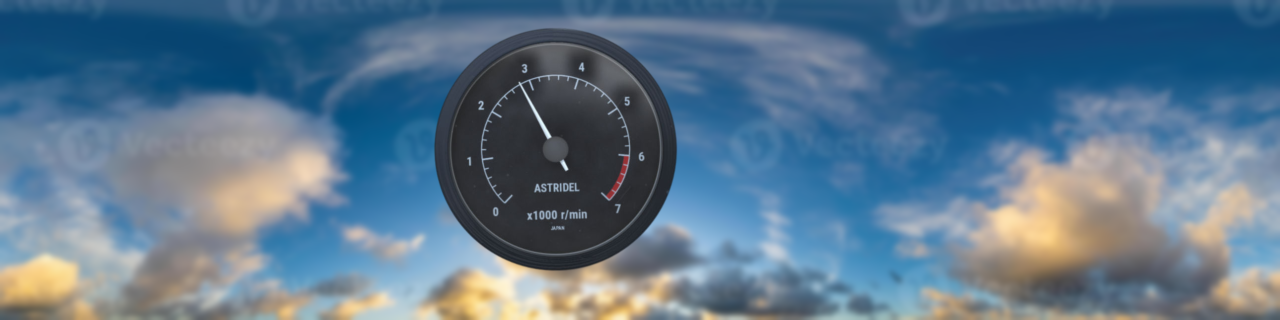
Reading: 2800 rpm
